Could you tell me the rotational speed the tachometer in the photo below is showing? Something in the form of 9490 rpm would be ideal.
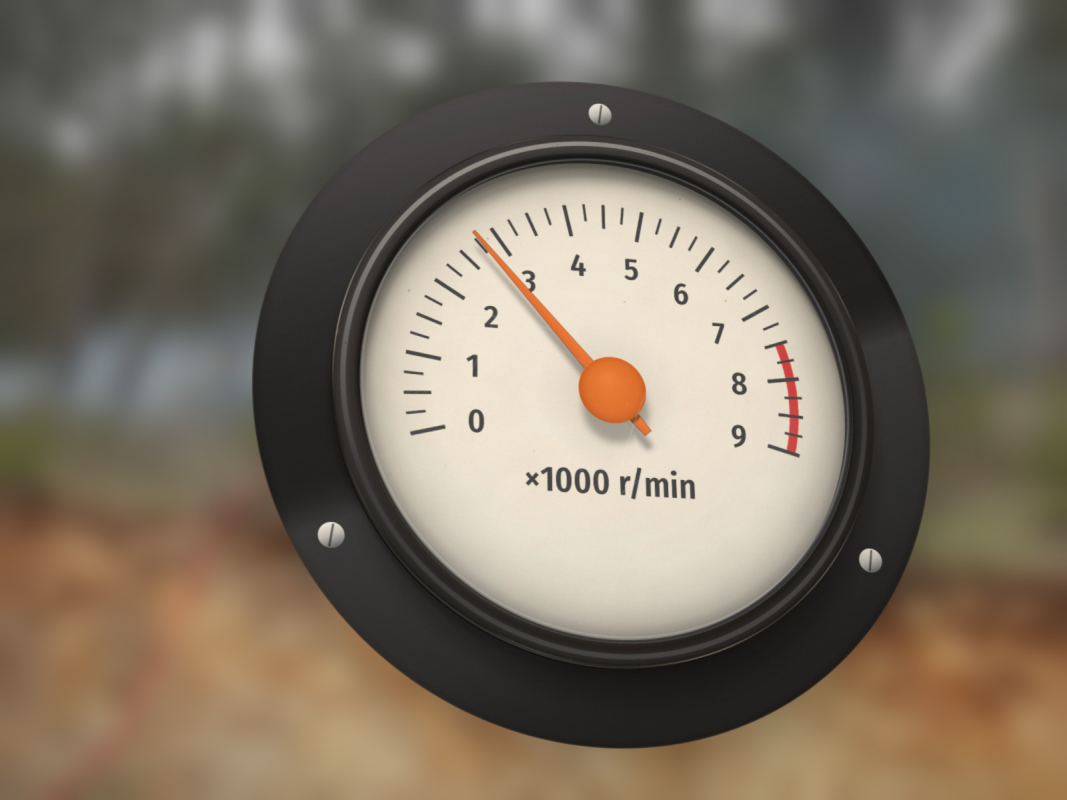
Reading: 2750 rpm
